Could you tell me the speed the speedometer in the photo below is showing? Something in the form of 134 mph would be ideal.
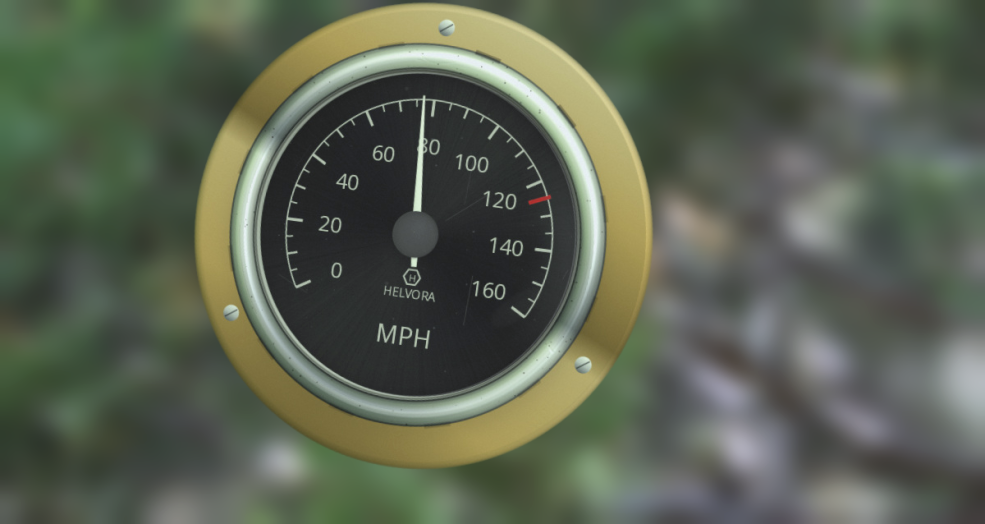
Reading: 77.5 mph
